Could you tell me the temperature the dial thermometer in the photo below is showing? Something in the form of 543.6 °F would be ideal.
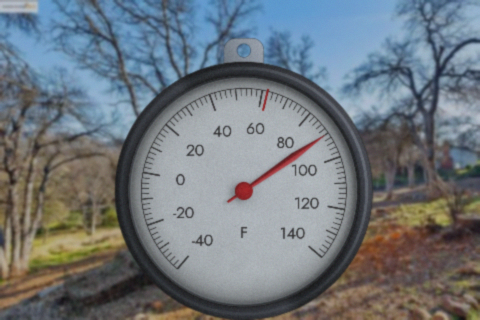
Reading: 90 °F
